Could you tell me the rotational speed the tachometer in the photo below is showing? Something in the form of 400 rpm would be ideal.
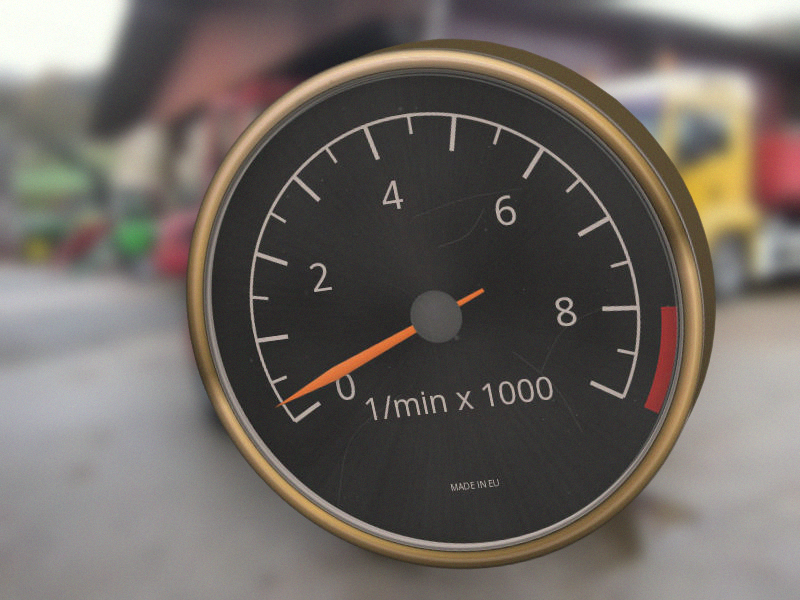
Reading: 250 rpm
